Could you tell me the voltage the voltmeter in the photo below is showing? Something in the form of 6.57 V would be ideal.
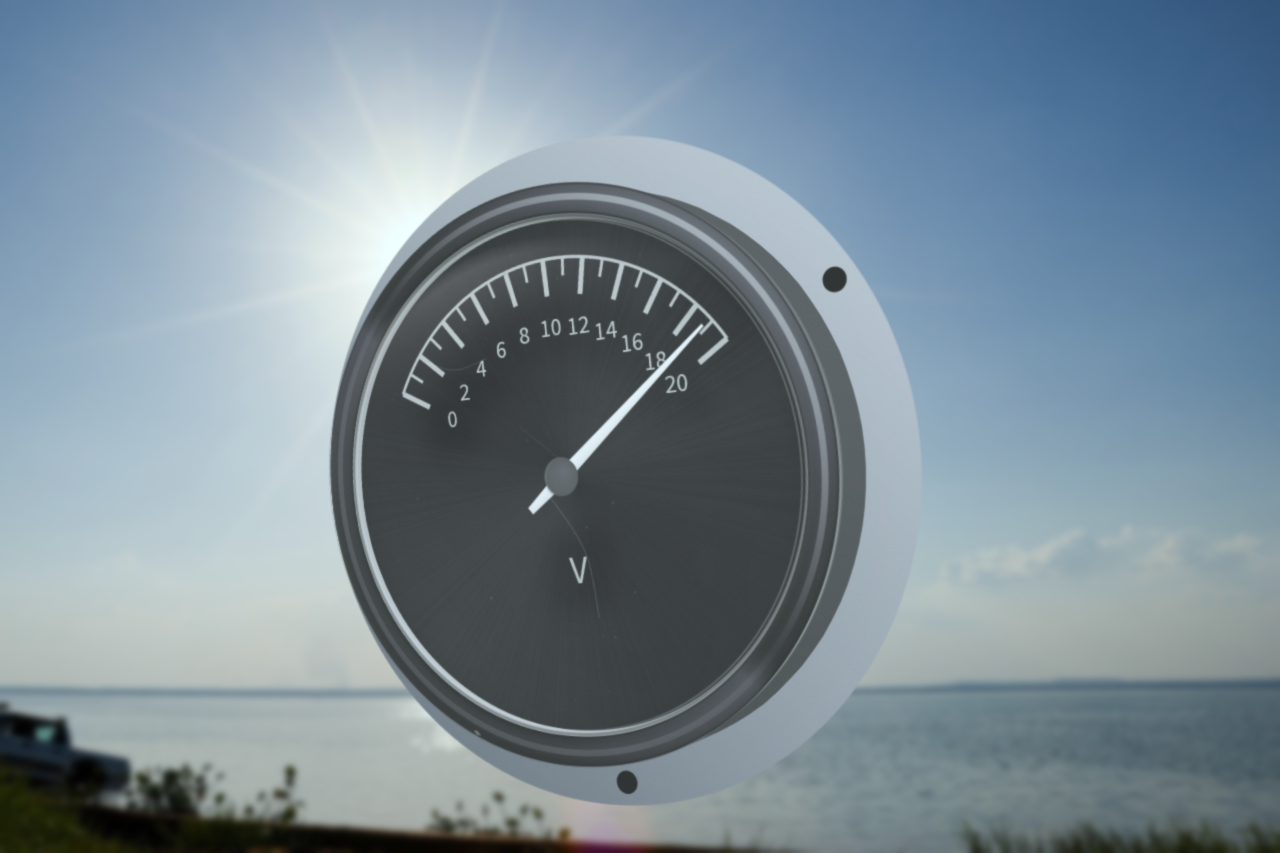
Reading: 19 V
